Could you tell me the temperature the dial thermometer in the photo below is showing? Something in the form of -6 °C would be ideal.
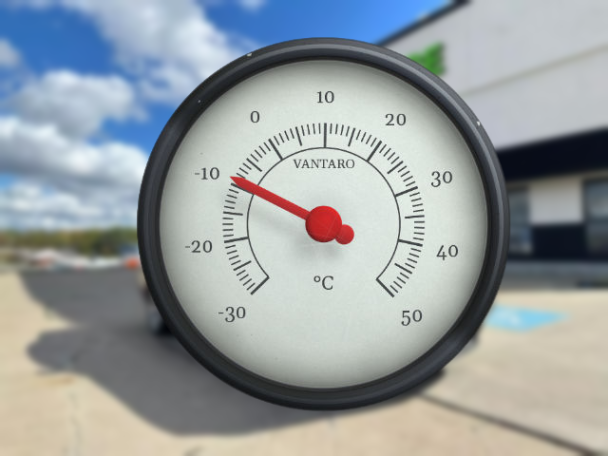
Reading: -9 °C
